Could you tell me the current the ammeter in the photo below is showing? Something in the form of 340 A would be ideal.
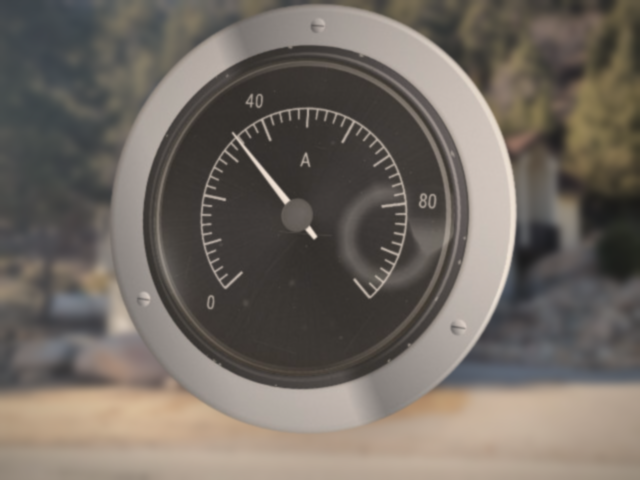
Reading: 34 A
